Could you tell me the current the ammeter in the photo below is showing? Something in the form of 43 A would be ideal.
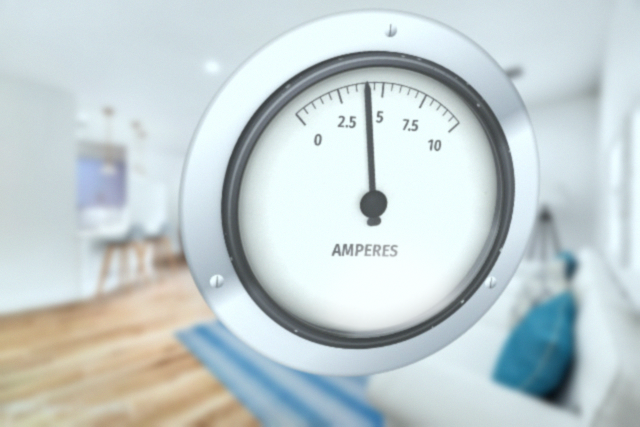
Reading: 4 A
